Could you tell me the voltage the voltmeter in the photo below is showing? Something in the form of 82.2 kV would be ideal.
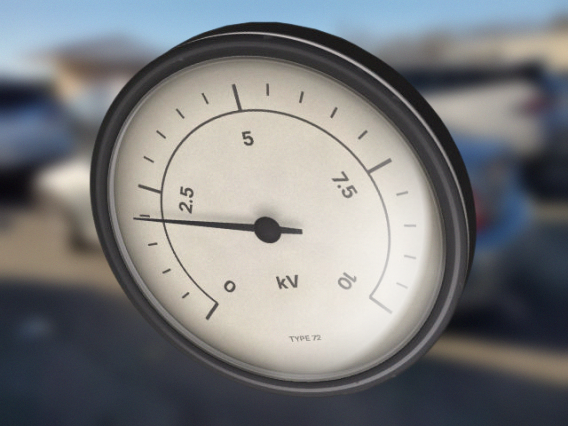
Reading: 2 kV
